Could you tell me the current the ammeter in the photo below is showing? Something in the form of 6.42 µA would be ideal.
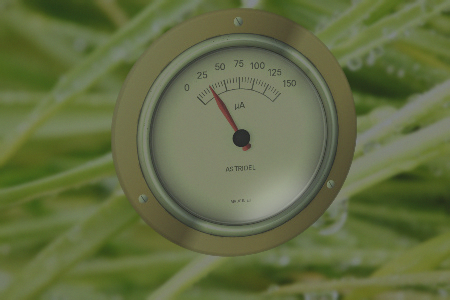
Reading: 25 µA
